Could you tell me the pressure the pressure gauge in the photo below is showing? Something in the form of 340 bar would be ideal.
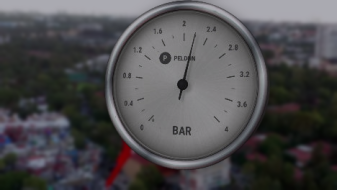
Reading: 2.2 bar
